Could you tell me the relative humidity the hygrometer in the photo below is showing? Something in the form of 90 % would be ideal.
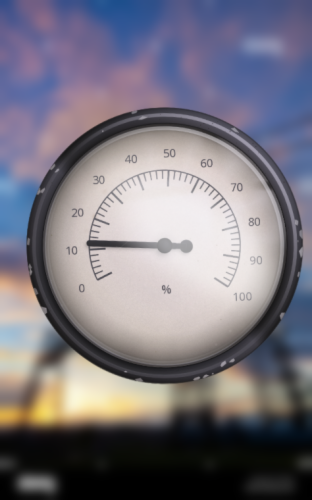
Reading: 12 %
